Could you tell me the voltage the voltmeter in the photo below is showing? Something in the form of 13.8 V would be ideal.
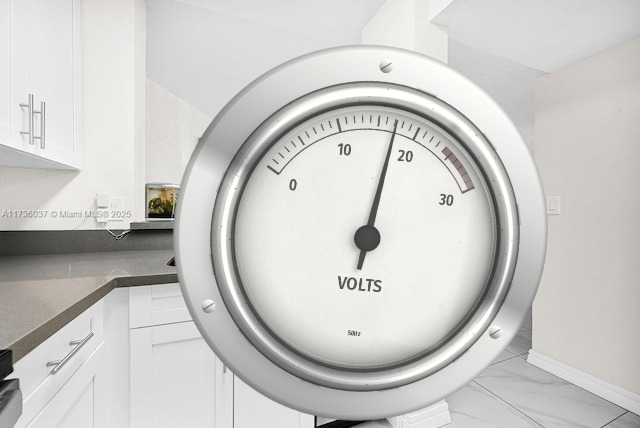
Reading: 17 V
